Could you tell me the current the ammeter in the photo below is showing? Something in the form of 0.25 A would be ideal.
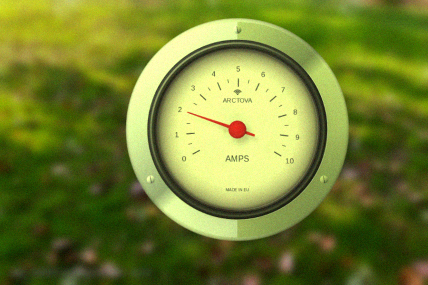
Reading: 2 A
